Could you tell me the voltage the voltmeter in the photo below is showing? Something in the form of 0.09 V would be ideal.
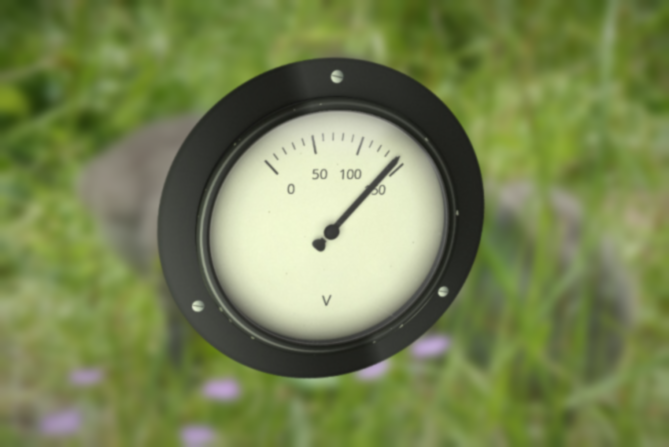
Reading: 140 V
